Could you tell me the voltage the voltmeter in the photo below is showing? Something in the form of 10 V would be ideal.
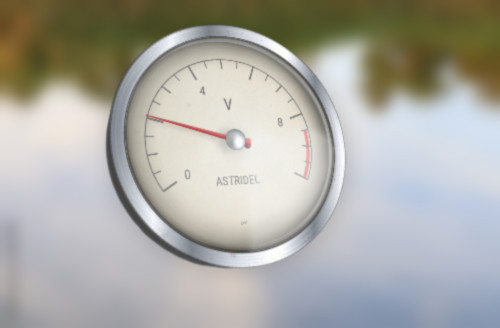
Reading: 2 V
